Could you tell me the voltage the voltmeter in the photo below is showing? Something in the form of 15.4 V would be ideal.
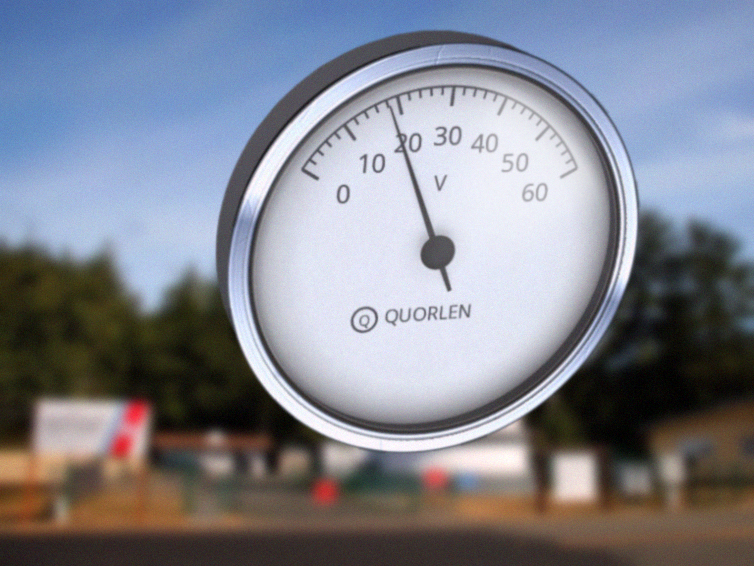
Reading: 18 V
